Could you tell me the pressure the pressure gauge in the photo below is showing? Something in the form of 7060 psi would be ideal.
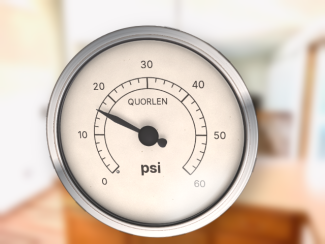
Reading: 16 psi
